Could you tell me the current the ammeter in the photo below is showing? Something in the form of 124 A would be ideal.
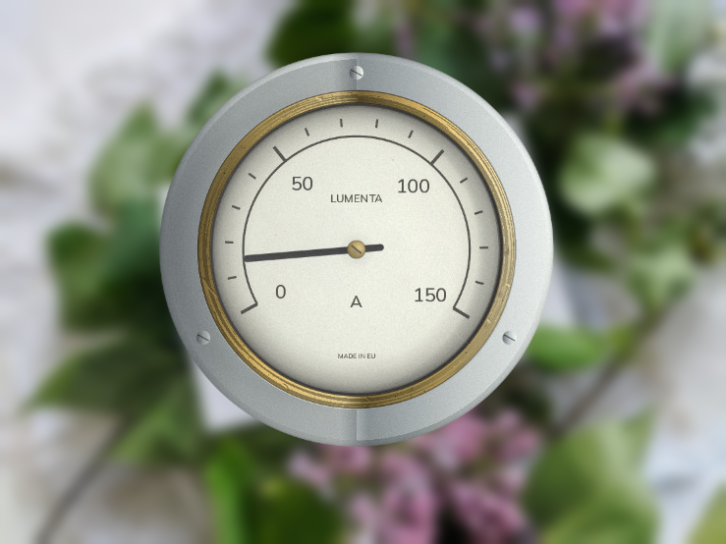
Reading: 15 A
